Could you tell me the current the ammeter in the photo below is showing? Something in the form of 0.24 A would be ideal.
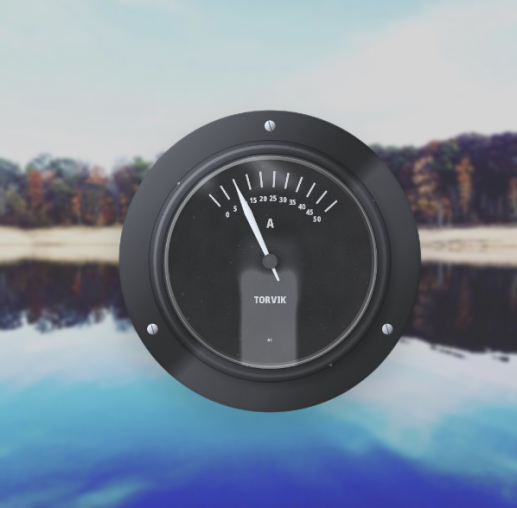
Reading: 10 A
